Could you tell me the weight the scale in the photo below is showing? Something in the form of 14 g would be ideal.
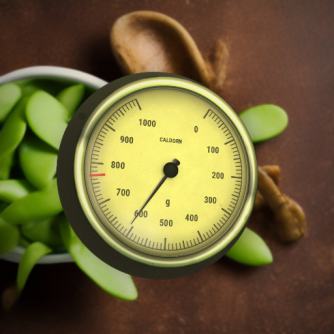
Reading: 610 g
